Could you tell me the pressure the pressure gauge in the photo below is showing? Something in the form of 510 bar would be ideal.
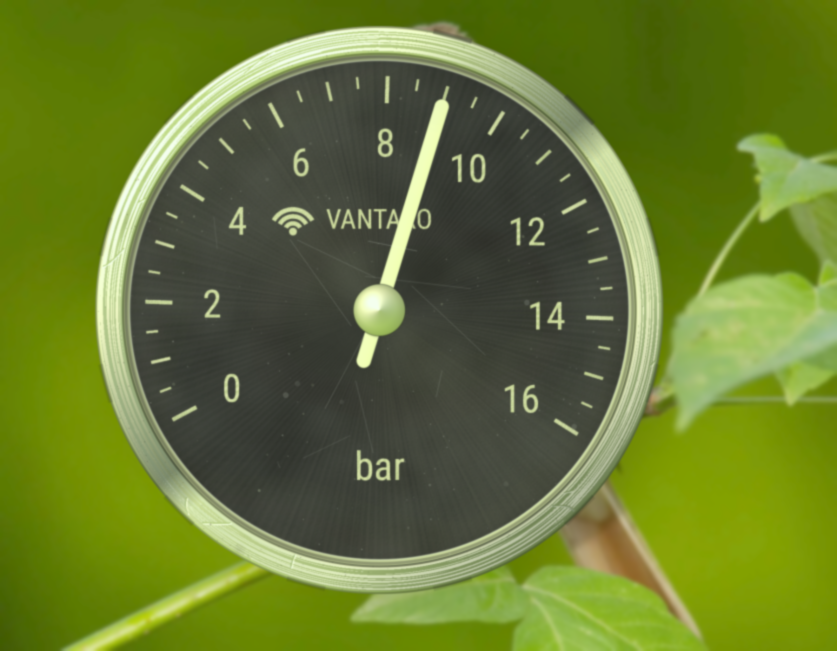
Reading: 9 bar
